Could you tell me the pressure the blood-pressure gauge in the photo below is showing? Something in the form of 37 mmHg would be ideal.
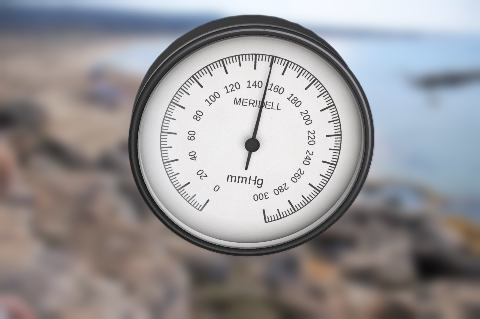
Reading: 150 mmHg
